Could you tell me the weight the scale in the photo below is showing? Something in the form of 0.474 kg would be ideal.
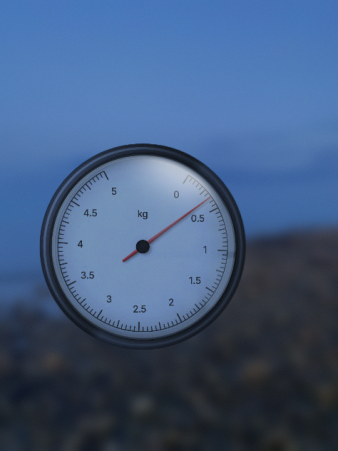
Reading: 0.35 kg
